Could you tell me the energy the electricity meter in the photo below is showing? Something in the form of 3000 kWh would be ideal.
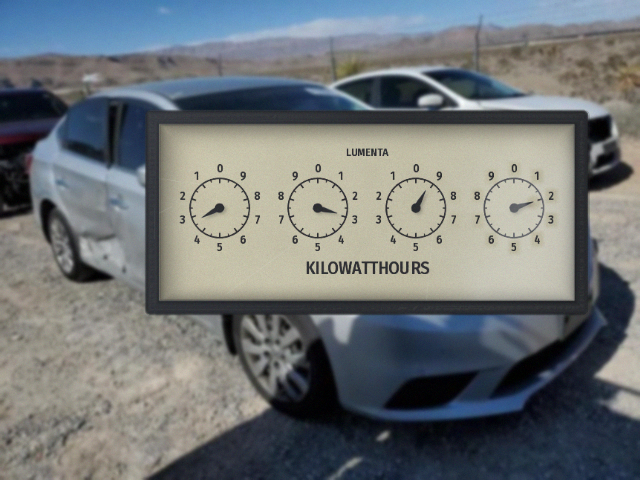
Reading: 3292 kWh
